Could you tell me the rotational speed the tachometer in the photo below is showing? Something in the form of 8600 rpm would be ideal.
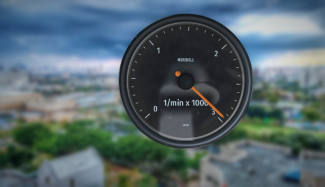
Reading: 2950 rpm
